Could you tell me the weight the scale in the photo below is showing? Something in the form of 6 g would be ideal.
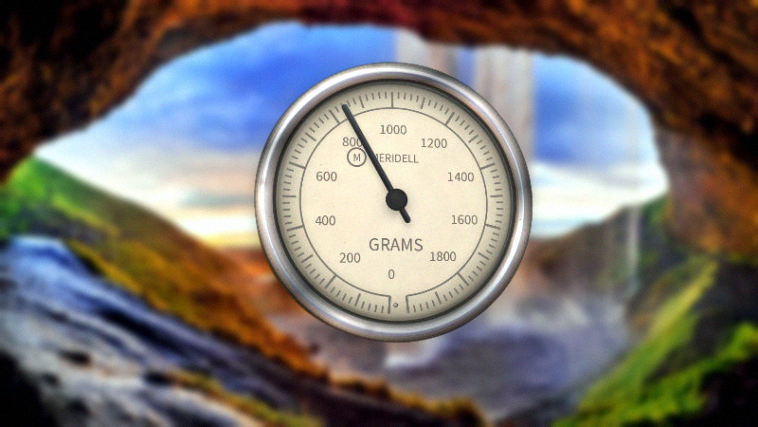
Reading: 840 g
